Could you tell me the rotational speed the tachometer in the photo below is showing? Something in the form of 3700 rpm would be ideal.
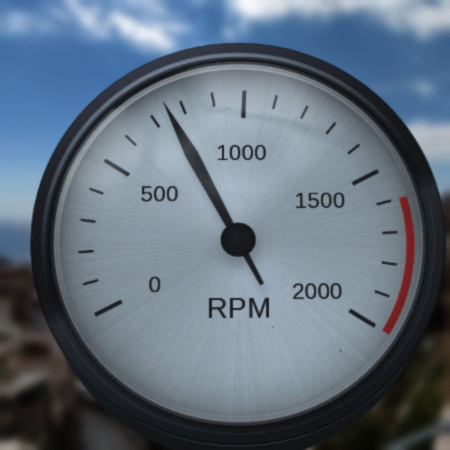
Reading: 750 rpm
